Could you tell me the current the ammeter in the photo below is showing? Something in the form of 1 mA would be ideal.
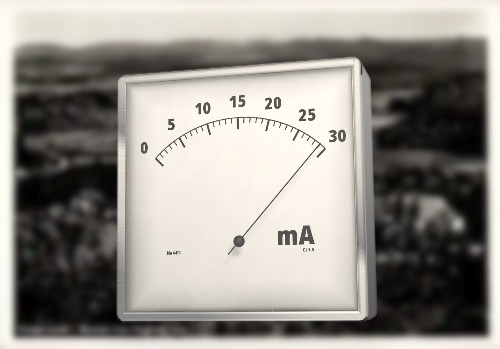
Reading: 29 mA
